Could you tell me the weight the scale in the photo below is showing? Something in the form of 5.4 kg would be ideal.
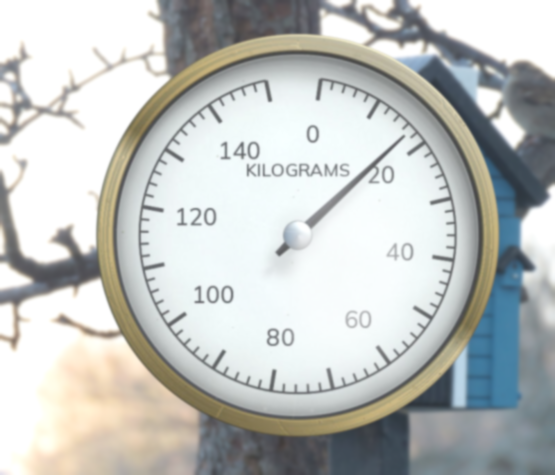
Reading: 17 kg
